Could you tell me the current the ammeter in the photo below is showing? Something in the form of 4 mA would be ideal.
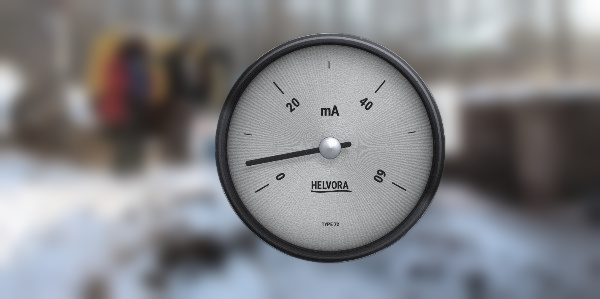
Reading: 5 mA
